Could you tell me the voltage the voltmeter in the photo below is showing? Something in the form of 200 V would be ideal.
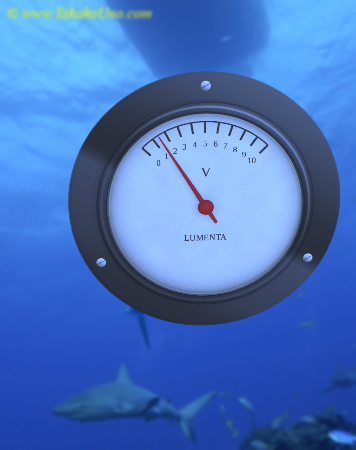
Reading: 1.5 V
